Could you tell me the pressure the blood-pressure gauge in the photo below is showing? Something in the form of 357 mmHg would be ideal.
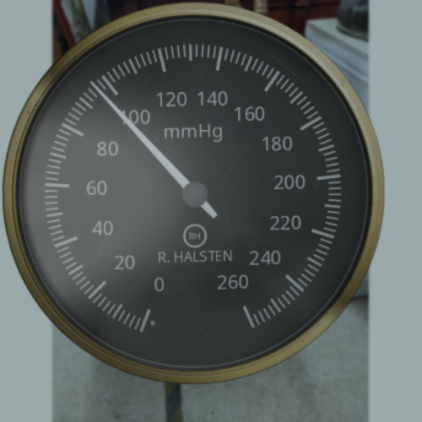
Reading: 96 mmHg
